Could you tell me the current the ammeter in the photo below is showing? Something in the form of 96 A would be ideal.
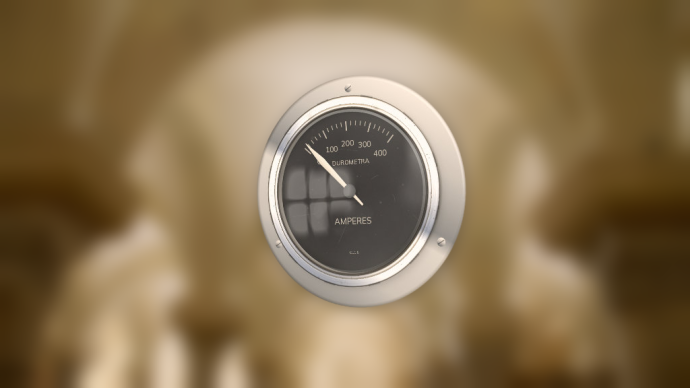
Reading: 20 A
